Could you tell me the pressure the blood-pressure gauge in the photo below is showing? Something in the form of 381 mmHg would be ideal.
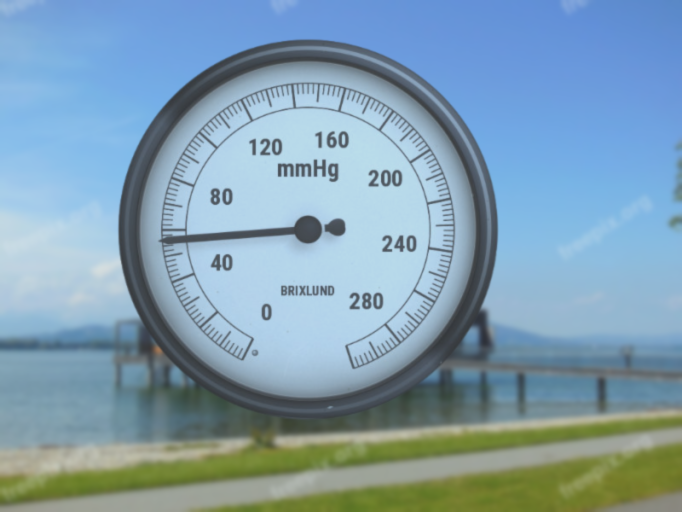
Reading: 56 mmHg
